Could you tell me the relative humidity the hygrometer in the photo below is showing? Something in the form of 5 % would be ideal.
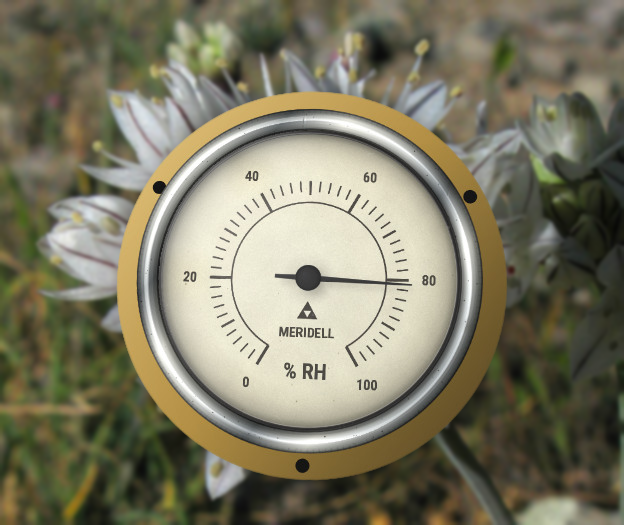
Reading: 81 %
